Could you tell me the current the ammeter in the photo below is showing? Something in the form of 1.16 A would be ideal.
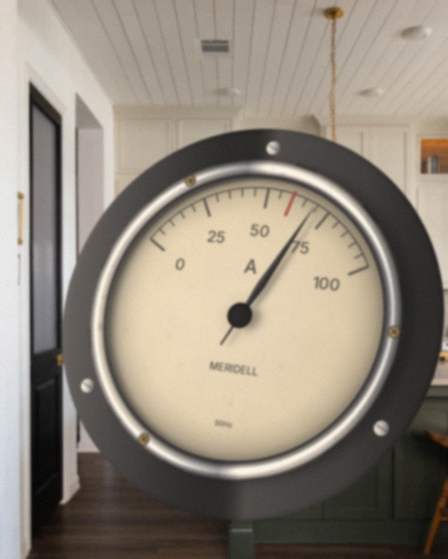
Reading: 70 A
